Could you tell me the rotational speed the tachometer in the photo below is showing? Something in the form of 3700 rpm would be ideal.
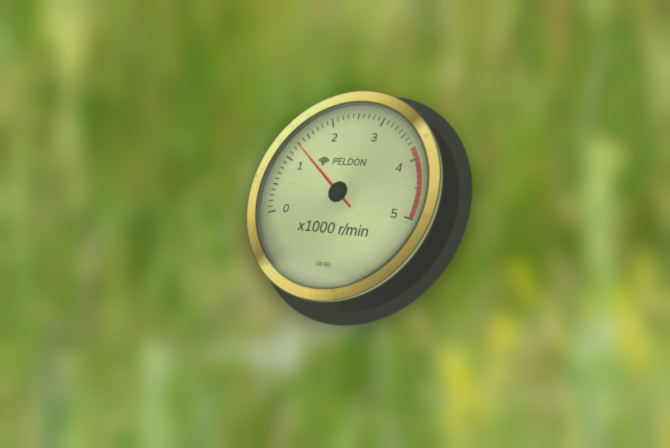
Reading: 1300 rpm
